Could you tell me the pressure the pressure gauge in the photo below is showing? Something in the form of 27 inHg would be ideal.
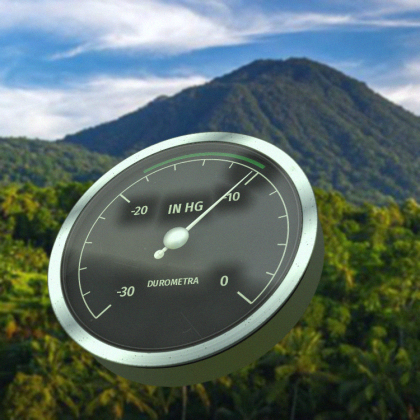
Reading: -10 inHg
